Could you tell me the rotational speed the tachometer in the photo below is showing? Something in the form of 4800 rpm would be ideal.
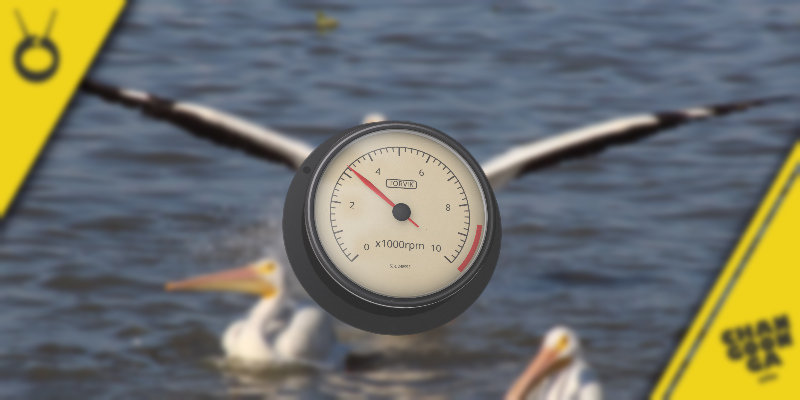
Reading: 3200 rpm
